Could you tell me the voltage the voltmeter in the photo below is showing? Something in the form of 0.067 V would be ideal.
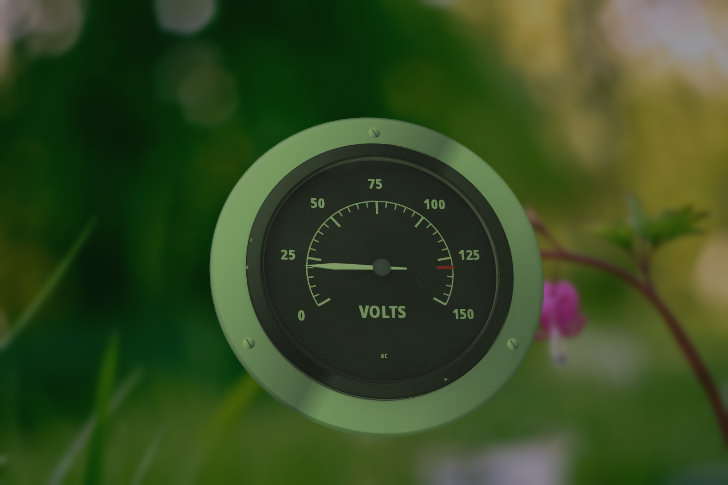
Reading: 20 V
